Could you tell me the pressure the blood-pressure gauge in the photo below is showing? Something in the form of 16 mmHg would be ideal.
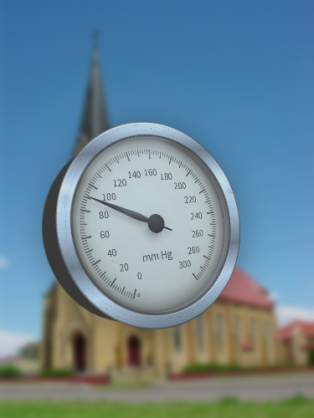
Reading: 90 mmHg
